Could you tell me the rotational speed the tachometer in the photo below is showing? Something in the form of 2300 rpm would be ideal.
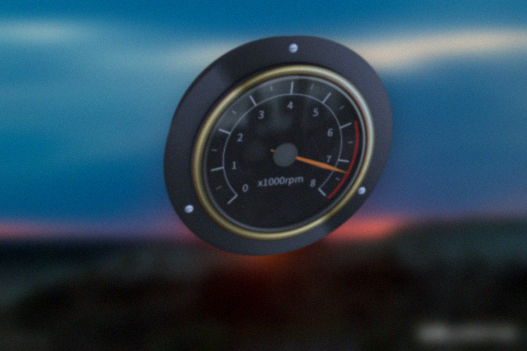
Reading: 7250 rpm
